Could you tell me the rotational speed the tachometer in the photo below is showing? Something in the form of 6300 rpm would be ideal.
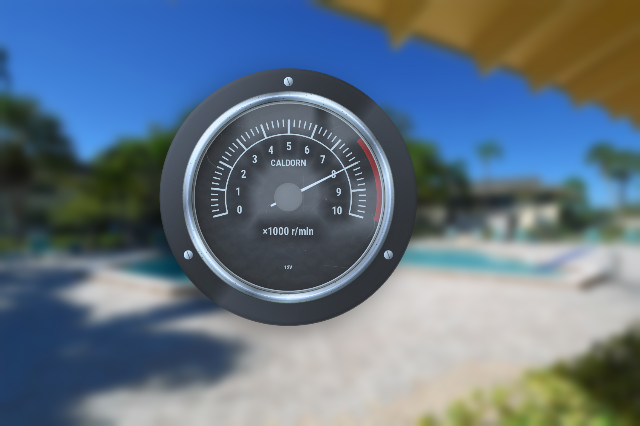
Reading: 8000 rpm
